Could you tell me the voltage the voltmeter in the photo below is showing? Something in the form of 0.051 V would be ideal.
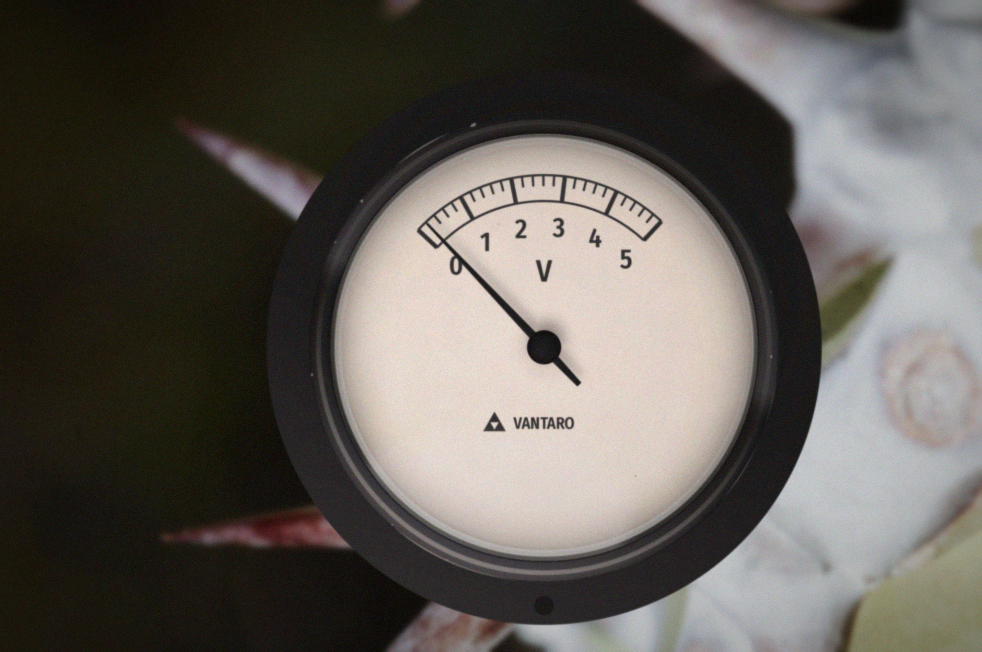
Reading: 0.2 V
